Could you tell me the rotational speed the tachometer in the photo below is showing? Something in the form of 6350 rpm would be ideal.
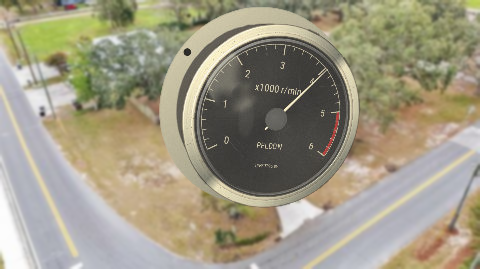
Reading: 4000 rpm
